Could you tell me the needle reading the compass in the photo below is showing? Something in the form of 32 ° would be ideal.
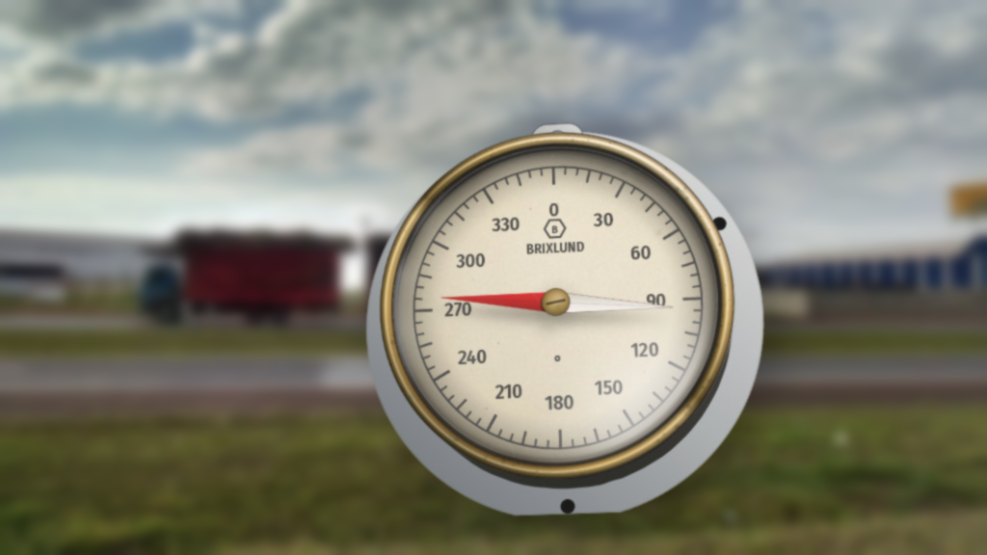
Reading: 275 °
